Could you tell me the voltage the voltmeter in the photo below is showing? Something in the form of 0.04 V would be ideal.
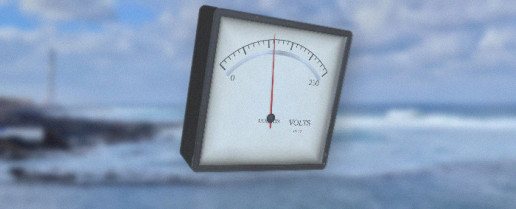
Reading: 110 V
